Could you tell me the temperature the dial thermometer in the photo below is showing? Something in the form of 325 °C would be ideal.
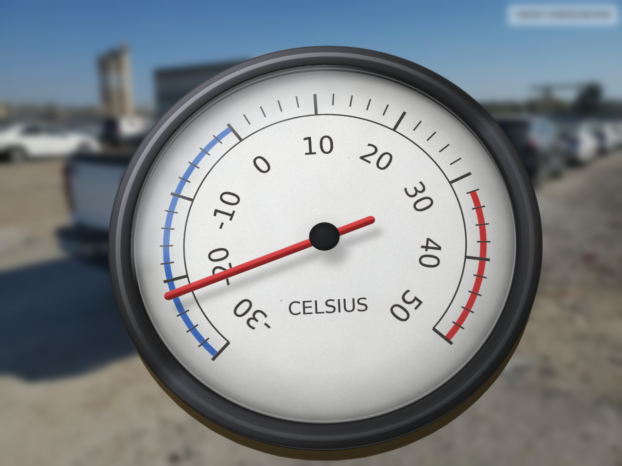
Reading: -22 °C
